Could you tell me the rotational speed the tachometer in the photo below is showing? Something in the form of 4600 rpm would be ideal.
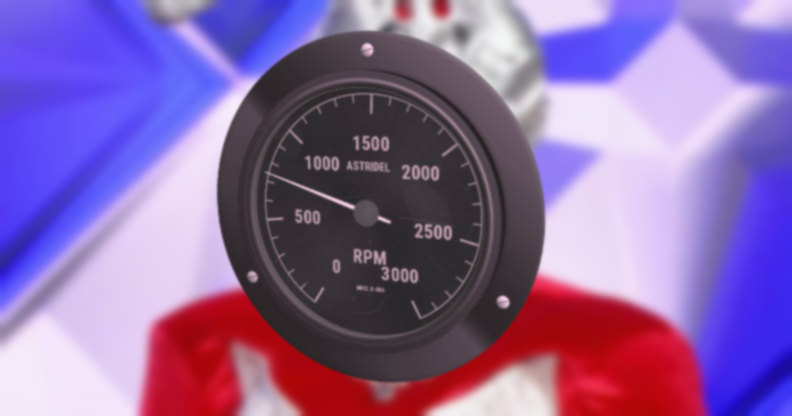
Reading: 750 rpm
